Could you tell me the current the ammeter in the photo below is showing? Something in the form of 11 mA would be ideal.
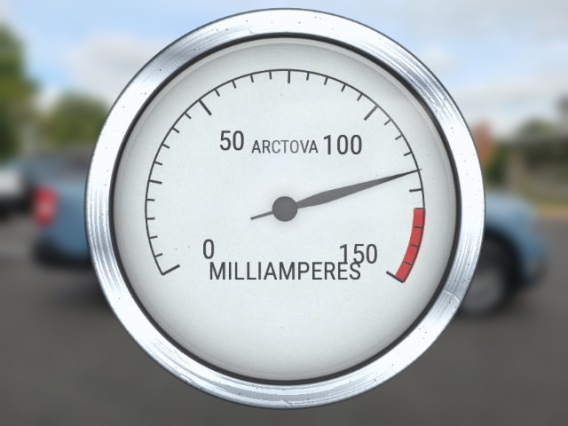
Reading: 120 mA
